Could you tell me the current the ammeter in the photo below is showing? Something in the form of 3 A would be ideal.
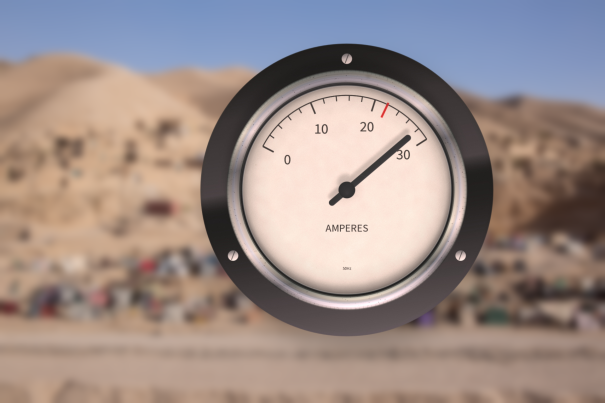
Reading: 28 A
